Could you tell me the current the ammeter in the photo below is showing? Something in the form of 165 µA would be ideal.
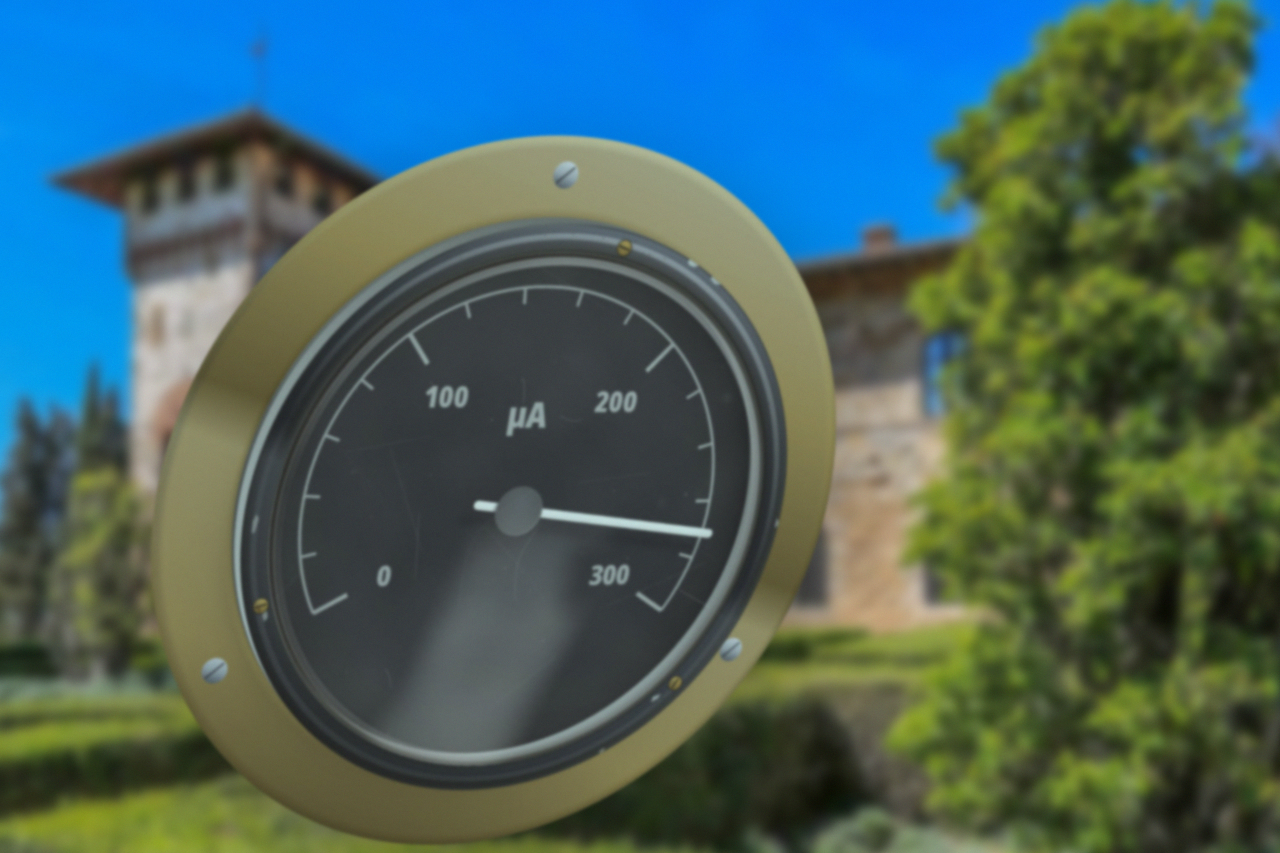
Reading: 270 µA
